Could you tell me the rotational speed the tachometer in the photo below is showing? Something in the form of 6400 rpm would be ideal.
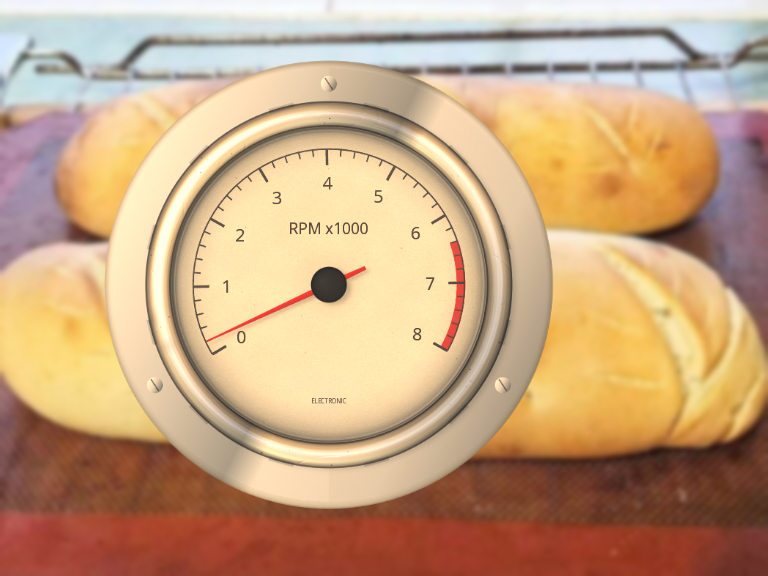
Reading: 200 rpm
